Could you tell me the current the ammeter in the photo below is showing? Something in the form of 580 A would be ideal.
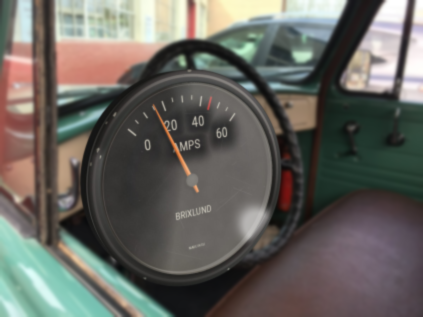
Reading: 15 A
